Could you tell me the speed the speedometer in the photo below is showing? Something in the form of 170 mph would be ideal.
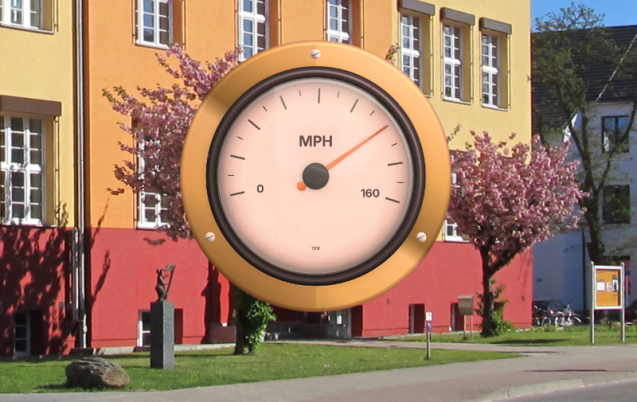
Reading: 120 mph
